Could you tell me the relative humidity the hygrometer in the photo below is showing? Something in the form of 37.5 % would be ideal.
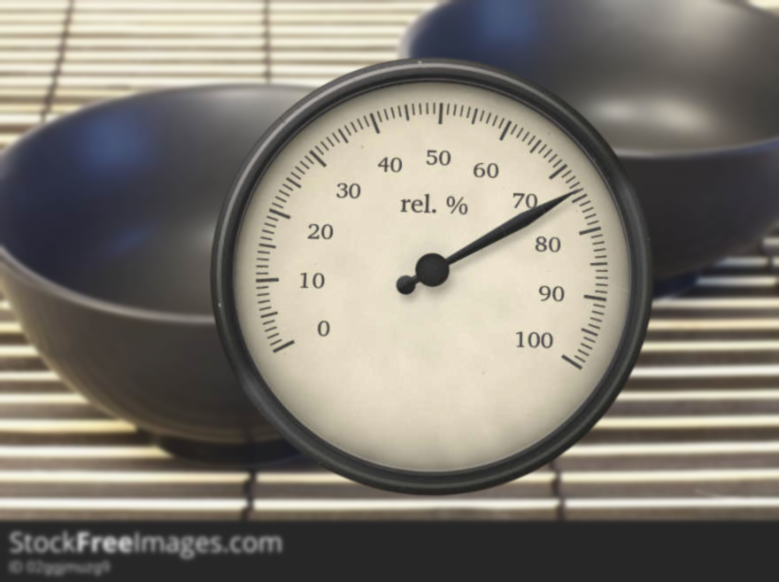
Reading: 74 %
